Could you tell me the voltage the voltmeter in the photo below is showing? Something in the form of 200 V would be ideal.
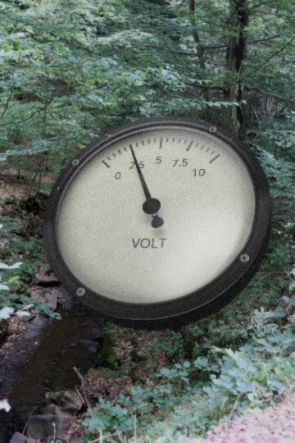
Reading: 2.5 V
